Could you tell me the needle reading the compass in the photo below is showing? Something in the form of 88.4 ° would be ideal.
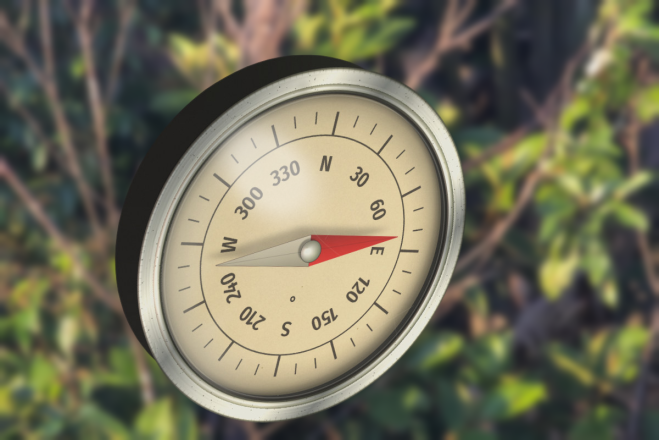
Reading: 80 °
